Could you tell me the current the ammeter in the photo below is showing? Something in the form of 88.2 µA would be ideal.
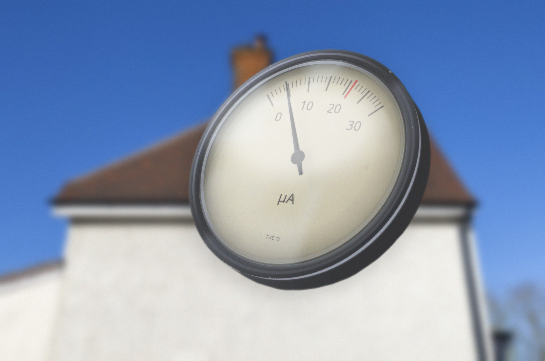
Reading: 5 µA
